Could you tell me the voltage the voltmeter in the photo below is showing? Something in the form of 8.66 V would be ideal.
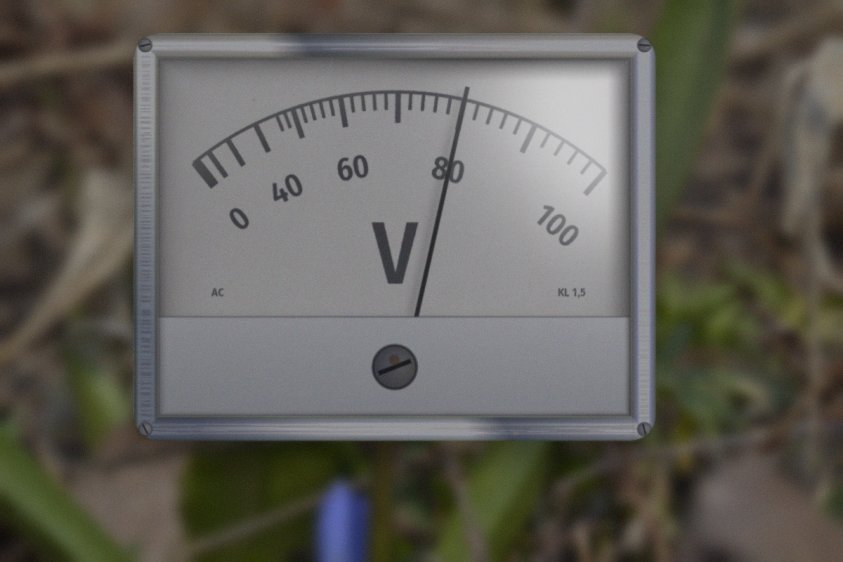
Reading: 80 V
